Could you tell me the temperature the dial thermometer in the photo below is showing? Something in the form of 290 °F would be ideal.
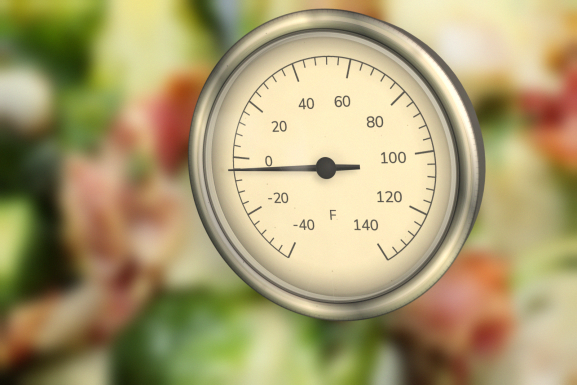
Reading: -4 °F
